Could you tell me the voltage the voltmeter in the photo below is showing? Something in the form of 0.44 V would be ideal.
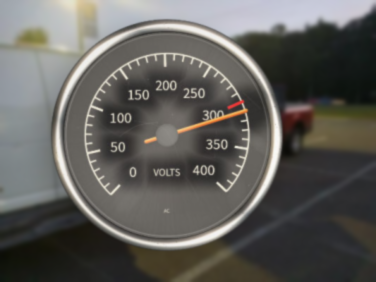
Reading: 310 V
